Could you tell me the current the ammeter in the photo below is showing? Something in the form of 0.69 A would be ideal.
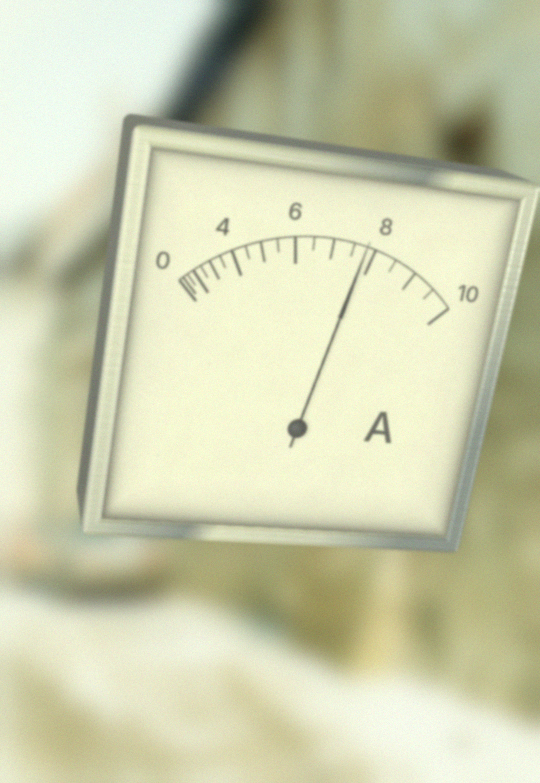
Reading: 7.75 A
